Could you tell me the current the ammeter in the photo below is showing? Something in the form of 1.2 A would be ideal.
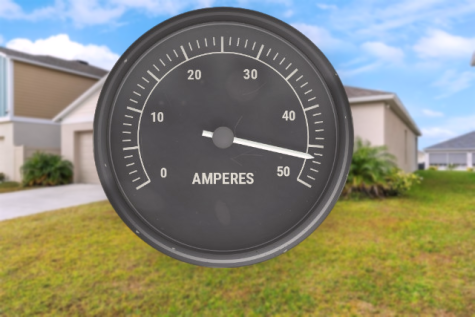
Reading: 46.5 A
